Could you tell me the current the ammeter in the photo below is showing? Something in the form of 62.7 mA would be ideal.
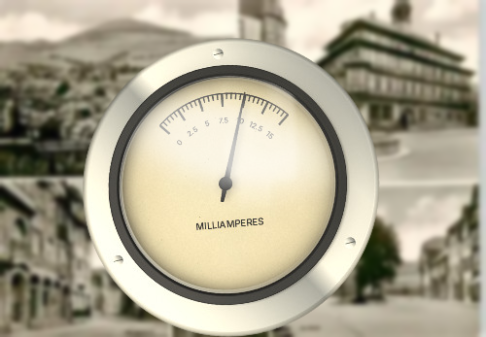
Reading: 10 mA
